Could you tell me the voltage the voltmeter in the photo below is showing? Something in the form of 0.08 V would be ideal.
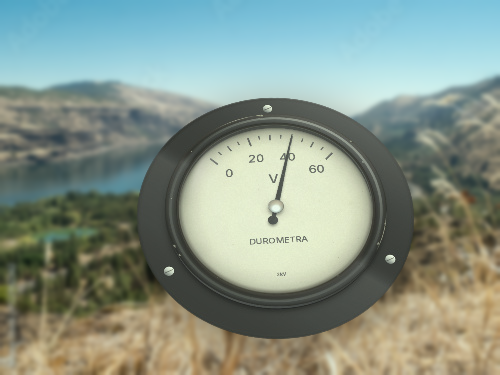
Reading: 40 V
